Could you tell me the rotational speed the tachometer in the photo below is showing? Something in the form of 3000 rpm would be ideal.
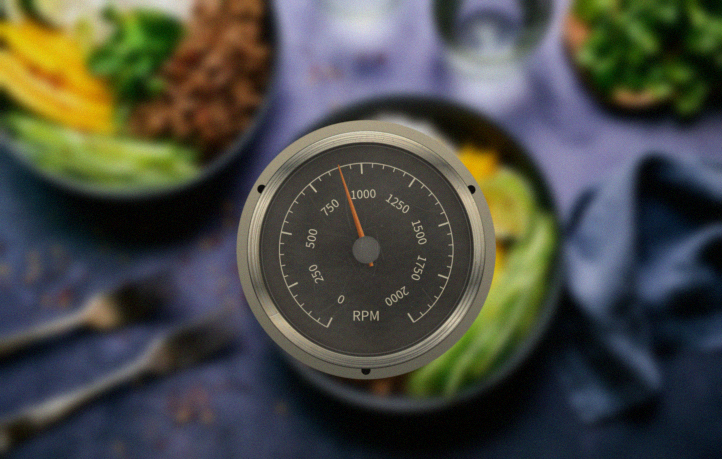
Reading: 900 rpm
